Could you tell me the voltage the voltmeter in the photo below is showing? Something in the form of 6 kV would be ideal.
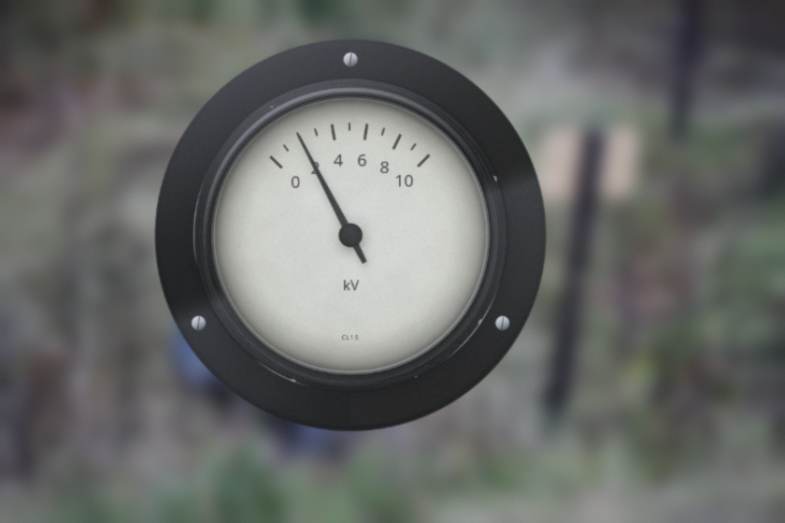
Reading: 2 kV
